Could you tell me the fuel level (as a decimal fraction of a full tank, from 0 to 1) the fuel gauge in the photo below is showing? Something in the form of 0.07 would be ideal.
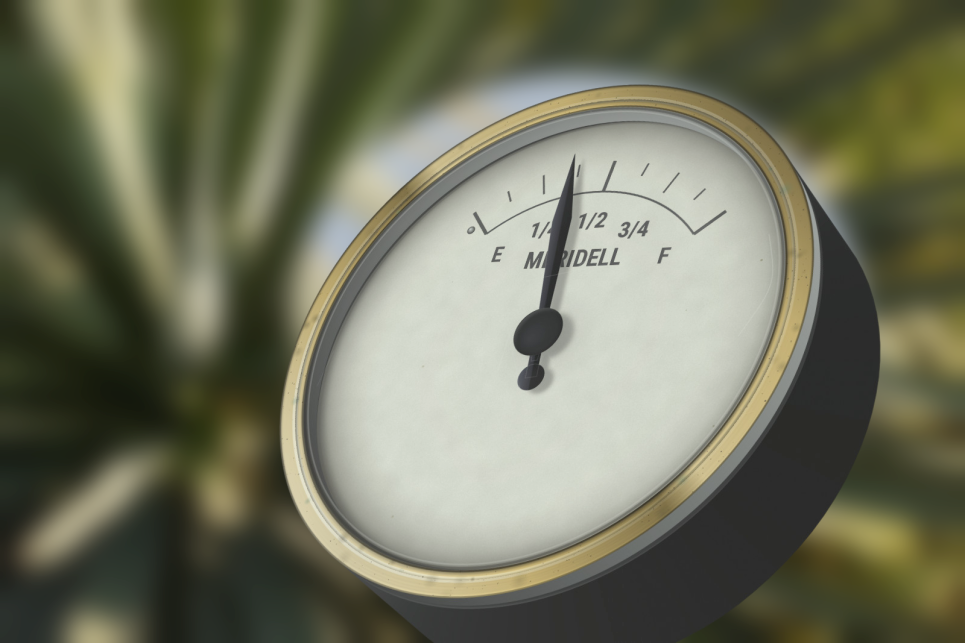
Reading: 0.375
